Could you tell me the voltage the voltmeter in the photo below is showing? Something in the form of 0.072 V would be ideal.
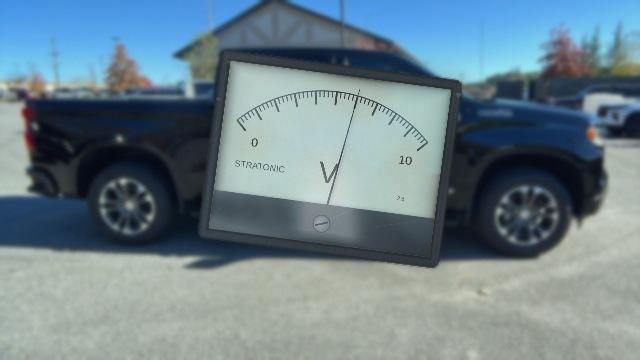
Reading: 6 V
